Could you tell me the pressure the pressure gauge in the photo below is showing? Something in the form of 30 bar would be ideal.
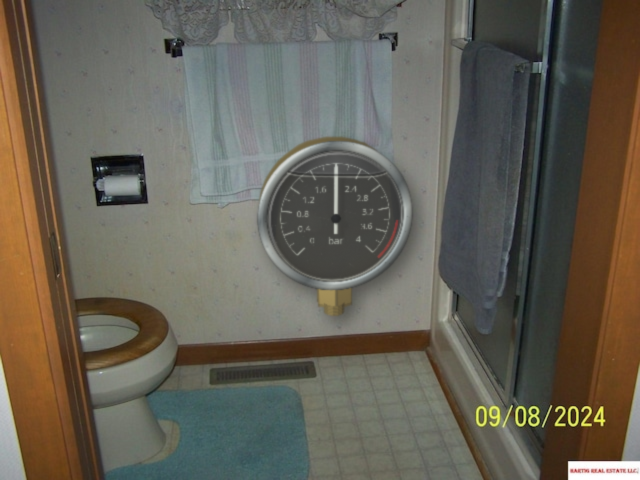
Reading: 2 bar
